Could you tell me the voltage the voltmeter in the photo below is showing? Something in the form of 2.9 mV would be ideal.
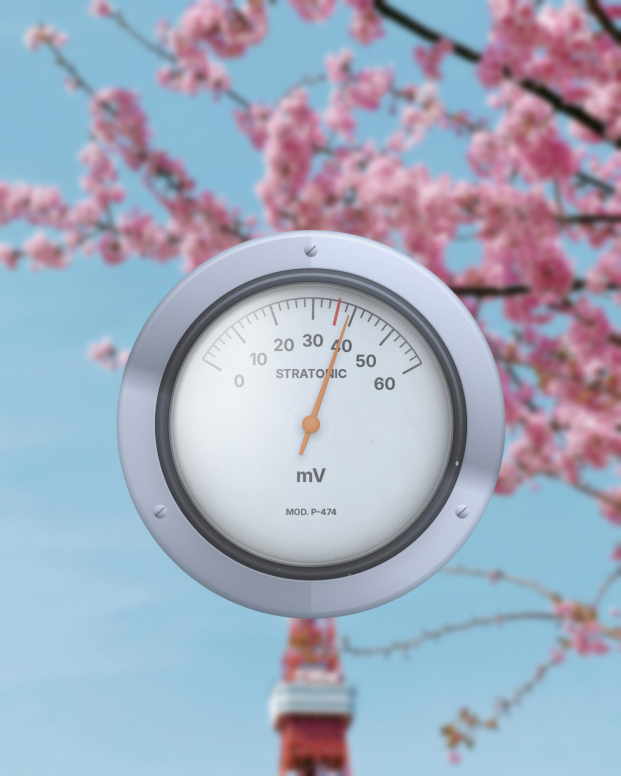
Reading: 39 mV
